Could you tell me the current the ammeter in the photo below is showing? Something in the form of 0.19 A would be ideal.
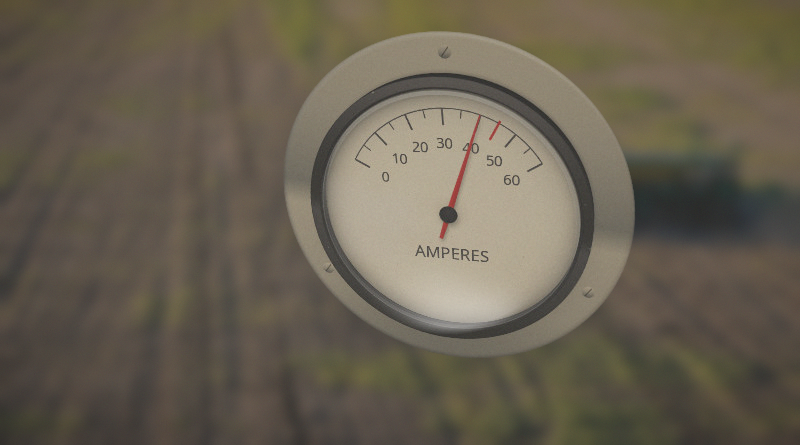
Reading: 40 A
